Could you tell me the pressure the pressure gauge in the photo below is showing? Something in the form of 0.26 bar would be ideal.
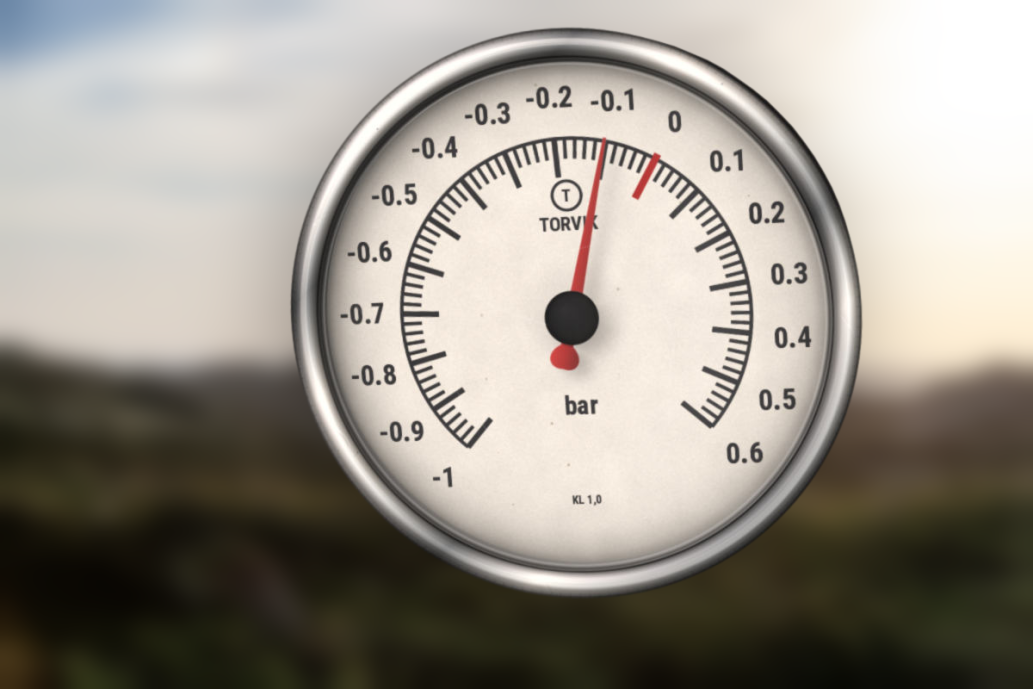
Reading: -0.1 bar
